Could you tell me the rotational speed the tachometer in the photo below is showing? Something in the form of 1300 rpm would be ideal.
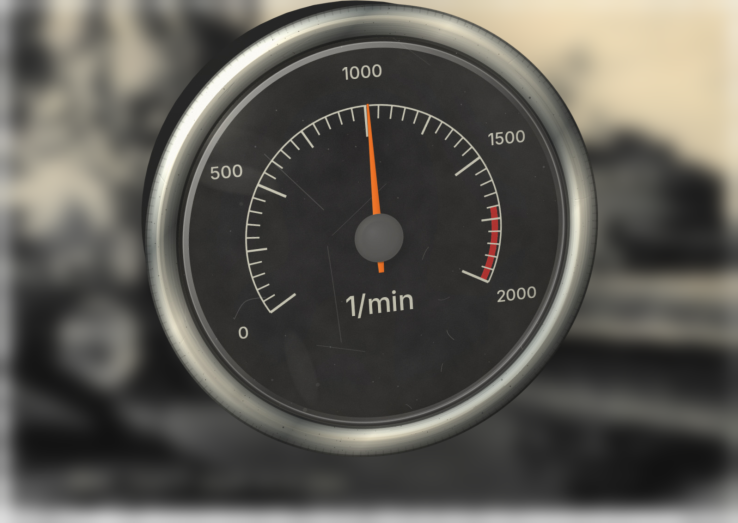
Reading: 1000 rpm
